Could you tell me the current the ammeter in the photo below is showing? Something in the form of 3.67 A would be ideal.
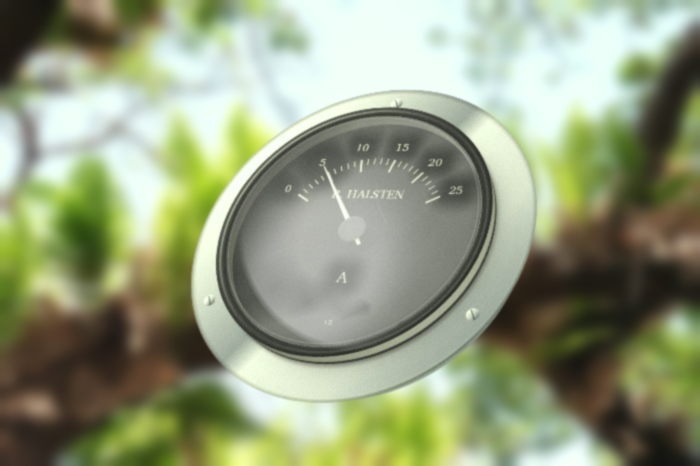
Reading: 5 A
